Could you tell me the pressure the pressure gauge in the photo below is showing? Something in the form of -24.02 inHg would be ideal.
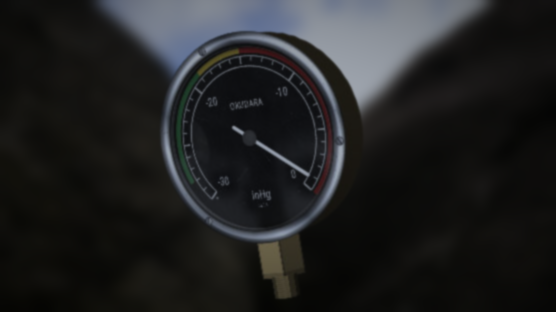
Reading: -1 inHg
